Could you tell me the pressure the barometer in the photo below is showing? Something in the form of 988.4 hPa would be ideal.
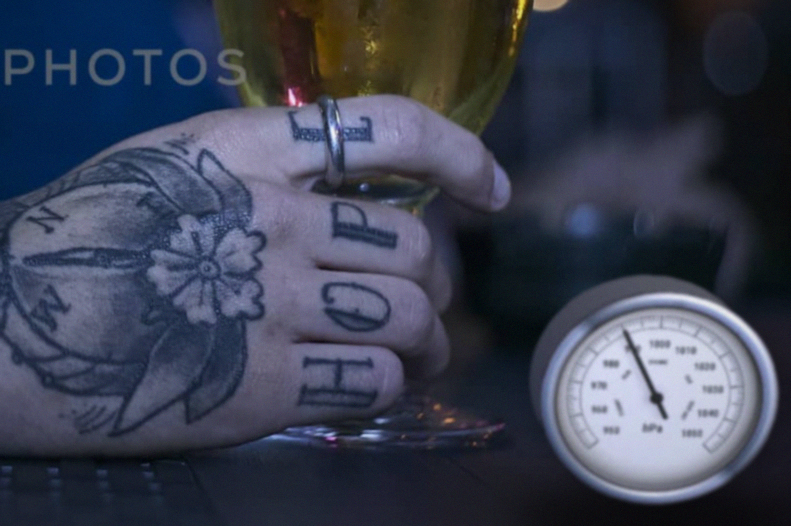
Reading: 990 hPa
